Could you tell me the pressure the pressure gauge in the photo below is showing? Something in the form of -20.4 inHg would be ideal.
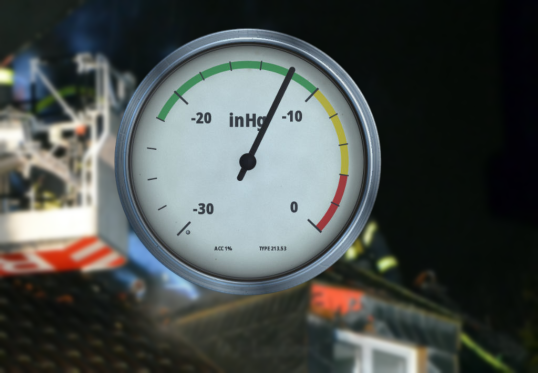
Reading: -12 inHg
